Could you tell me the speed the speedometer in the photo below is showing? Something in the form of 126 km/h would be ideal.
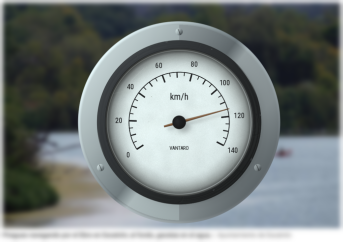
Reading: 115 km/h
